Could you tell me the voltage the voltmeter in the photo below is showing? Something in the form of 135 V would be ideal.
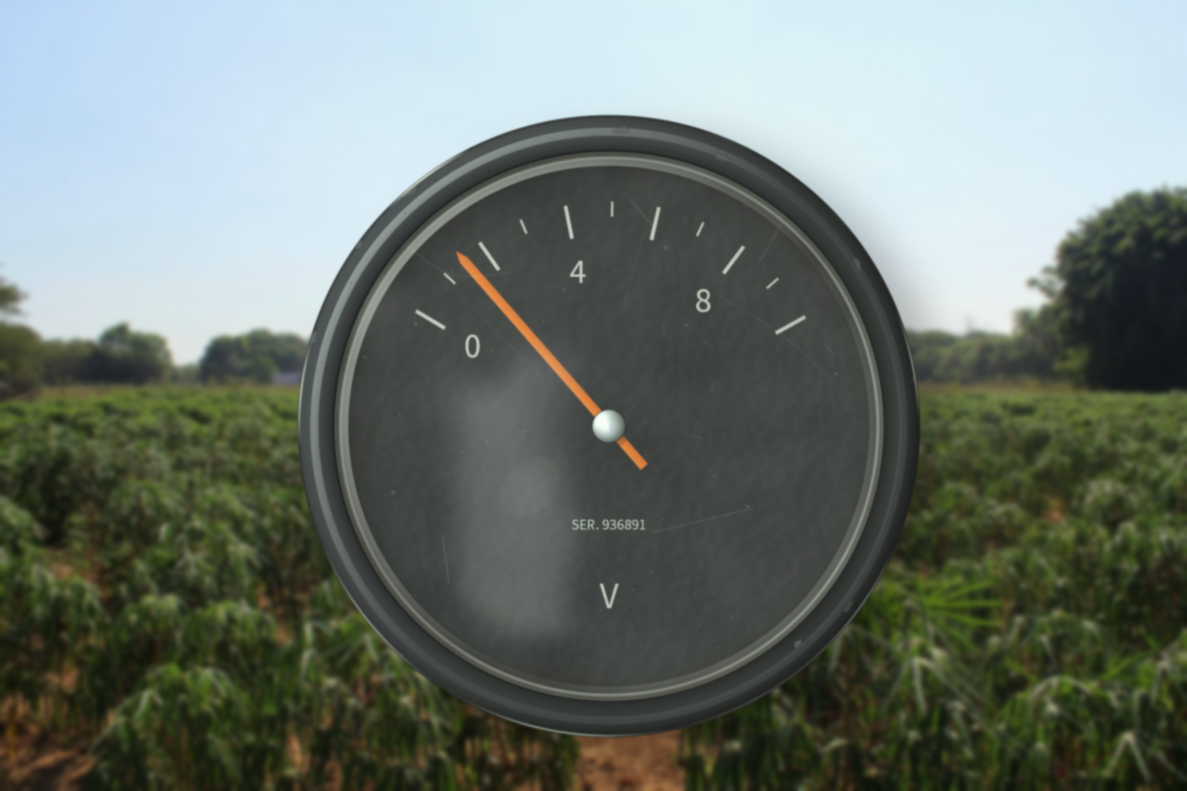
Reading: 1.5 V
